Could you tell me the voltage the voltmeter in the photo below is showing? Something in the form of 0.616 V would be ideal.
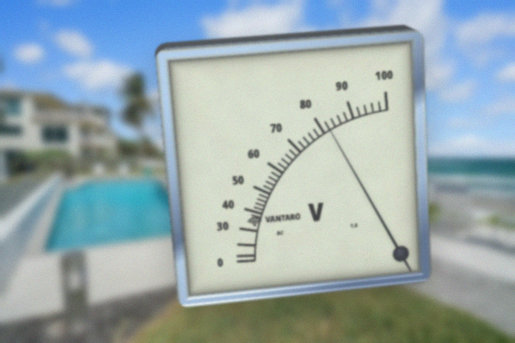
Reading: 82 V
